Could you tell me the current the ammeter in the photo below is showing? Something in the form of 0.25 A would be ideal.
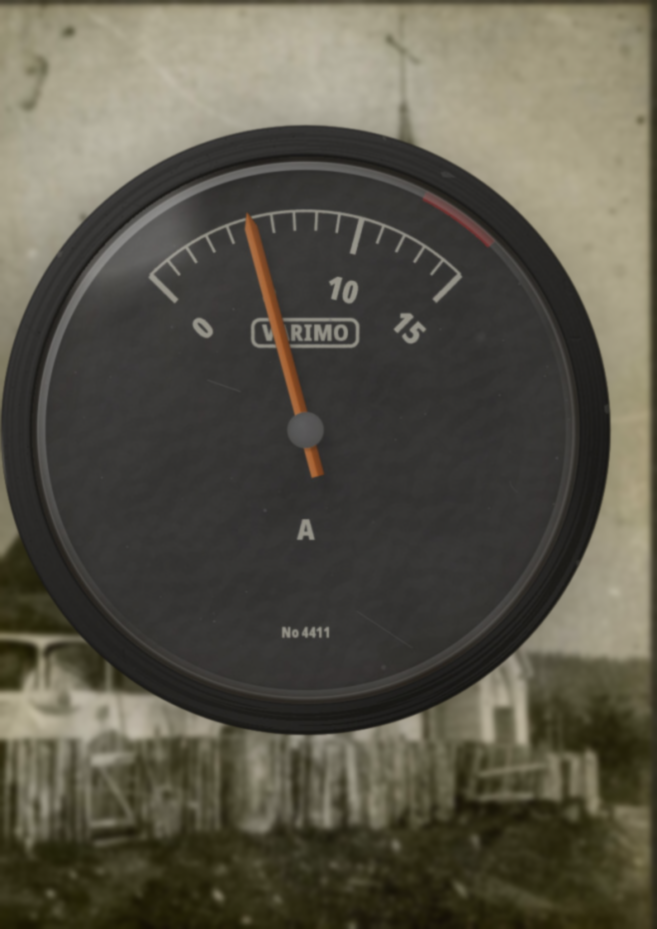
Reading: 5 A
